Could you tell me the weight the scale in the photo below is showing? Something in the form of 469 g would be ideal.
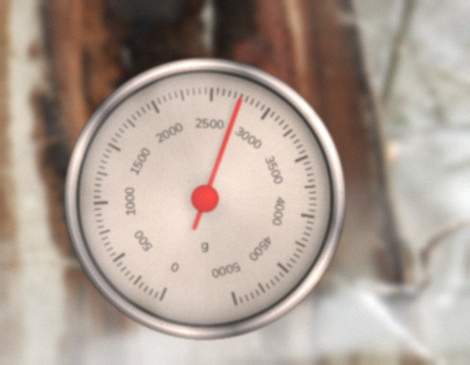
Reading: 2750 g
